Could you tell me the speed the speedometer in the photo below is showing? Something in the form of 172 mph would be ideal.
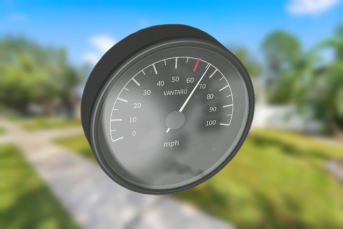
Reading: 65 mph
